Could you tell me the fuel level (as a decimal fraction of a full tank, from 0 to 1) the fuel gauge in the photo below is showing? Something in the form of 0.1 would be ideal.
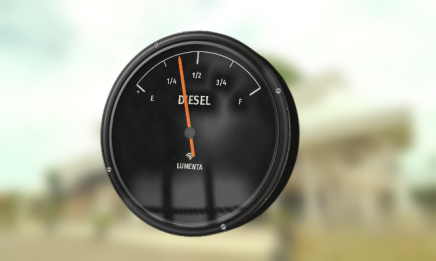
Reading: 0.375
